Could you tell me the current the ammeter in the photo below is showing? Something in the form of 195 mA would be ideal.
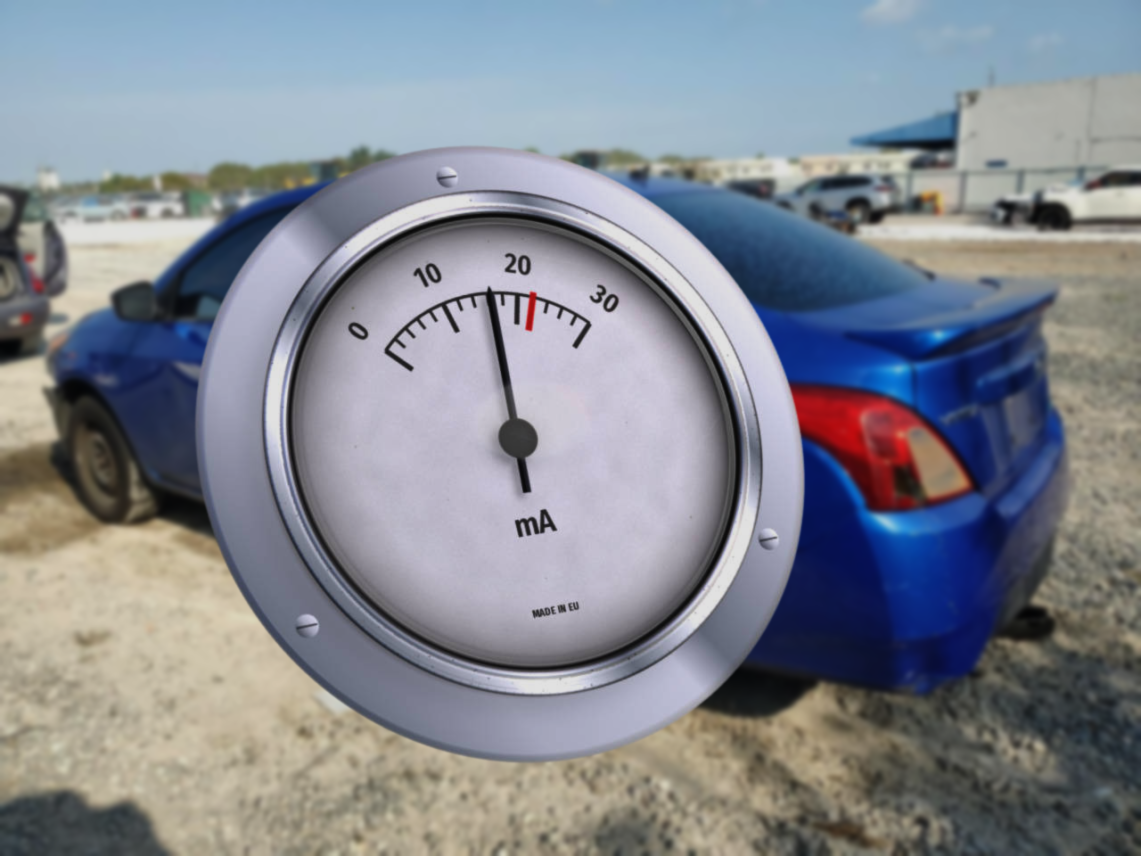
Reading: 16 mA
